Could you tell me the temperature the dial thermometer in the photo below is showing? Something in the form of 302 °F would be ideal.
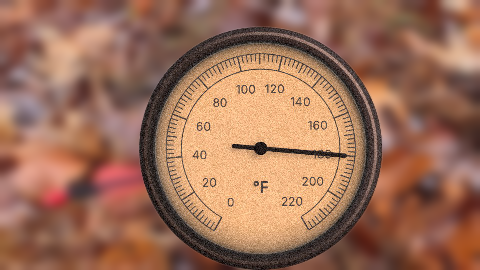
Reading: 180 °F
